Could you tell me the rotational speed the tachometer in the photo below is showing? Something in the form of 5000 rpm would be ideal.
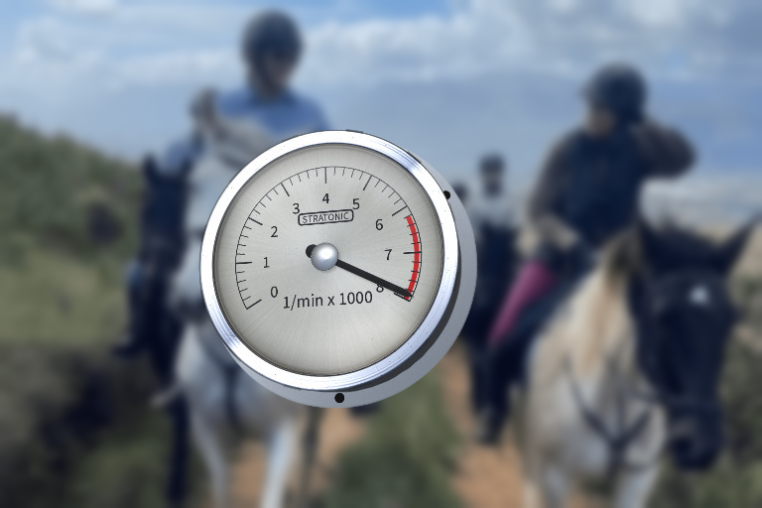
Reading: 7900 rpm
